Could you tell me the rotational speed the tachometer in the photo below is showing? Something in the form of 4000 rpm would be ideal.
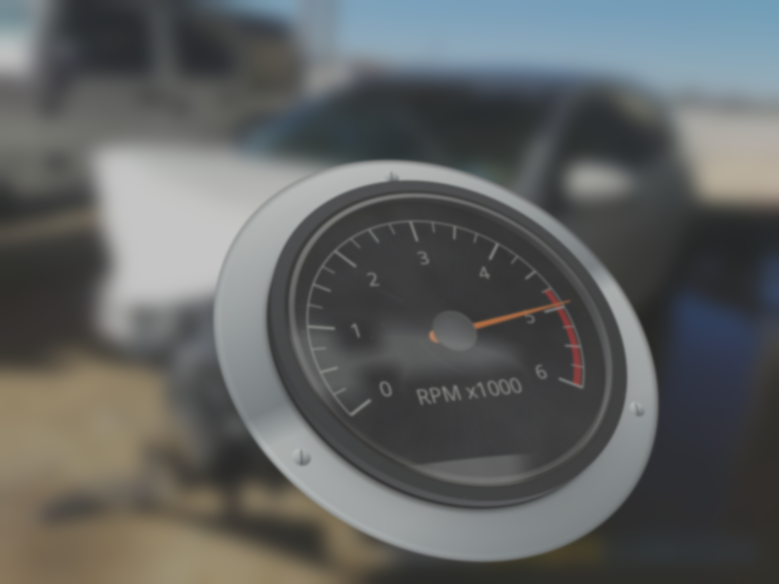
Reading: 5000 rpm
